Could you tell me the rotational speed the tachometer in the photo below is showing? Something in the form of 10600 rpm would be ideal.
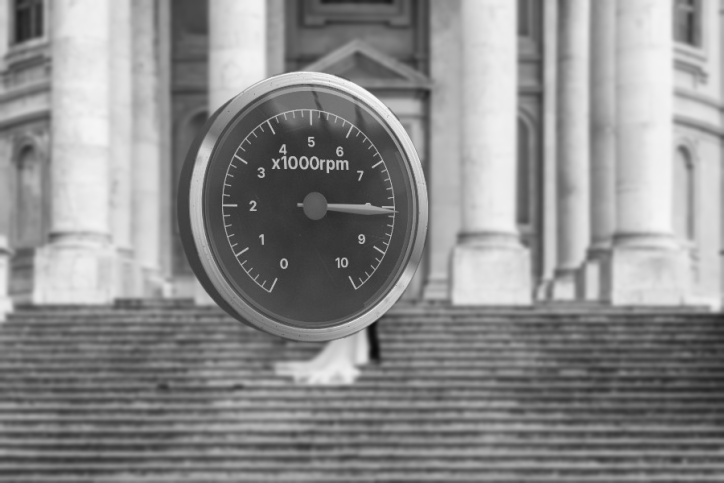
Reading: 8100 rpm
